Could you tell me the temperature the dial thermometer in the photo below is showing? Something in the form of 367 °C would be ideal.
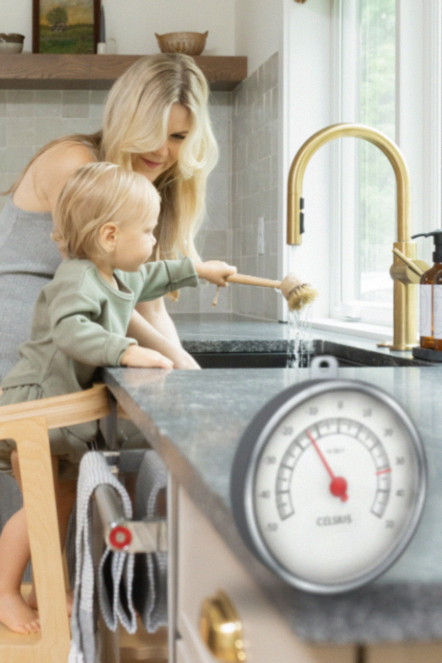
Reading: -15 °C
